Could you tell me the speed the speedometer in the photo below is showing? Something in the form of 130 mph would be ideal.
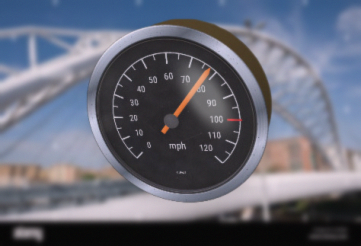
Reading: 77.5 mph
